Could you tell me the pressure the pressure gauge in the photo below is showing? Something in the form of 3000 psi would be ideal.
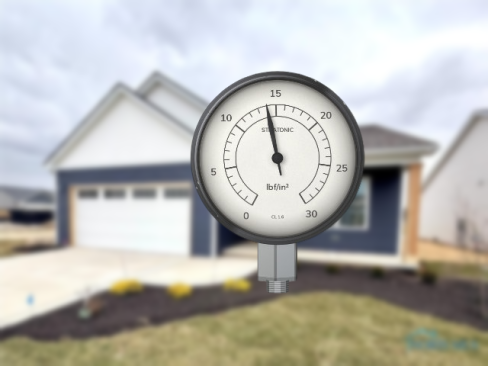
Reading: 14 psi
